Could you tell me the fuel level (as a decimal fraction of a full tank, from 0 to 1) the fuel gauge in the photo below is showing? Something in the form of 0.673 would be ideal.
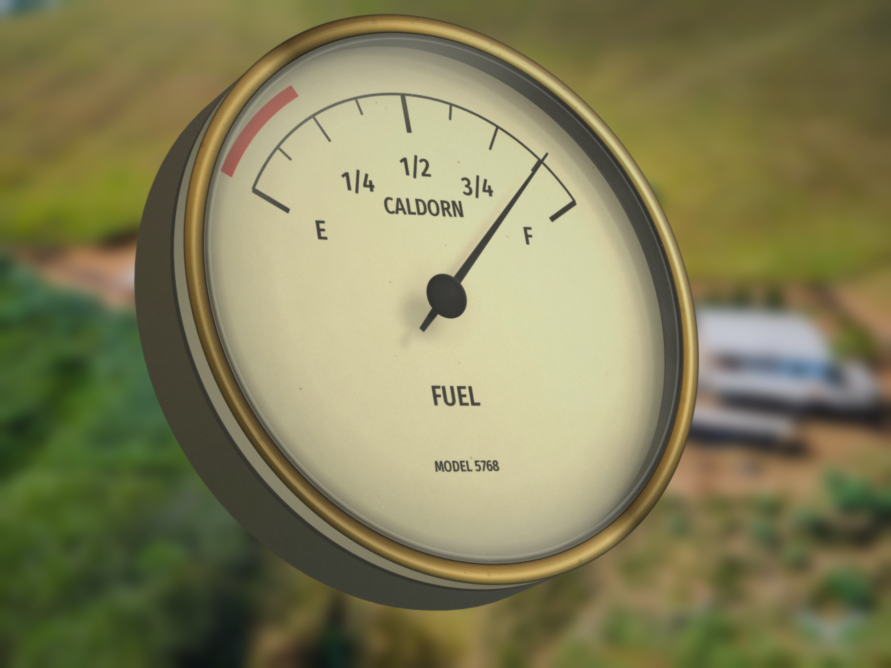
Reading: 0.875
